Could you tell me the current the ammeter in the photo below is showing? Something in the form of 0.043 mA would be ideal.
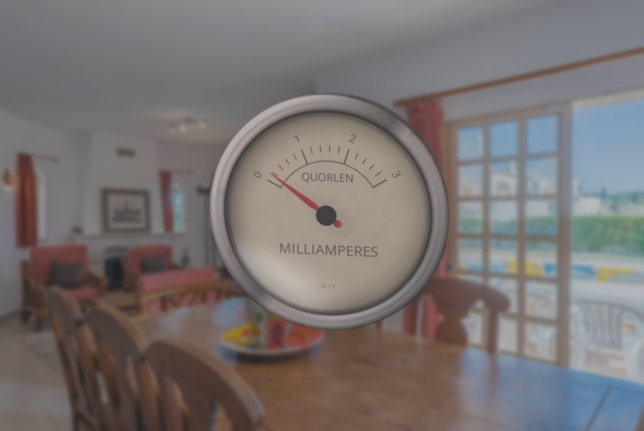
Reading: 0.2 mA
